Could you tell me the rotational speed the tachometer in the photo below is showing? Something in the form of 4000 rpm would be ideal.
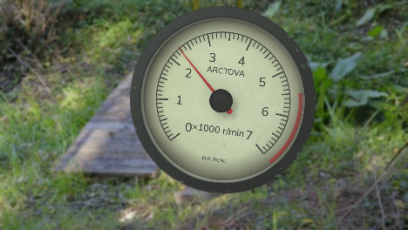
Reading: 2300 rpm
